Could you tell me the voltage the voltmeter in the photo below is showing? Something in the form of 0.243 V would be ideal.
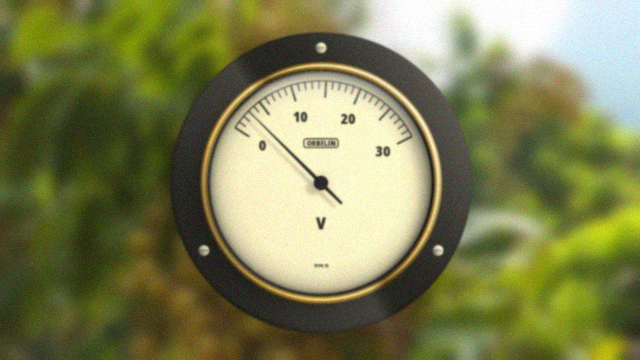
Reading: 3 V
